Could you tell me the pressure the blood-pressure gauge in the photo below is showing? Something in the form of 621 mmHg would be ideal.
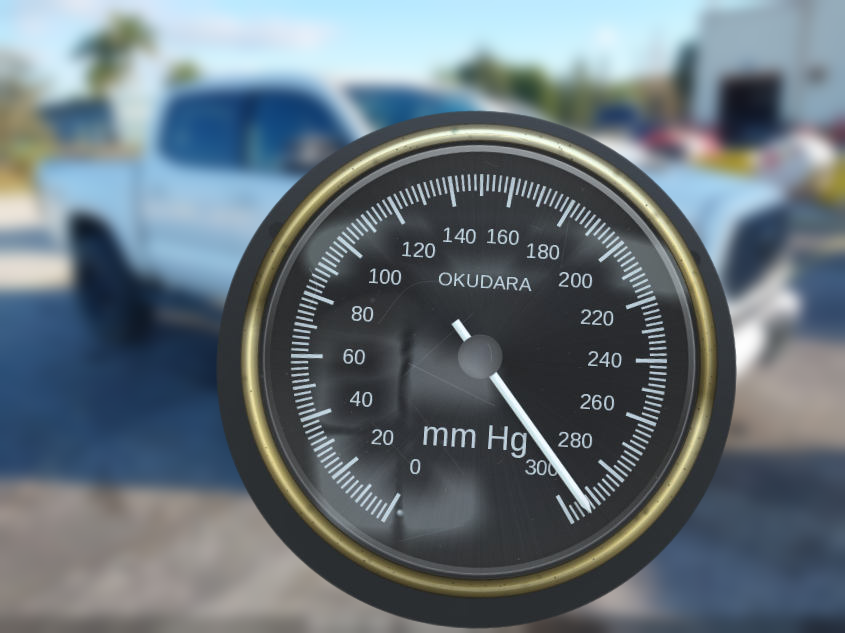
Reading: 294 mmHg
